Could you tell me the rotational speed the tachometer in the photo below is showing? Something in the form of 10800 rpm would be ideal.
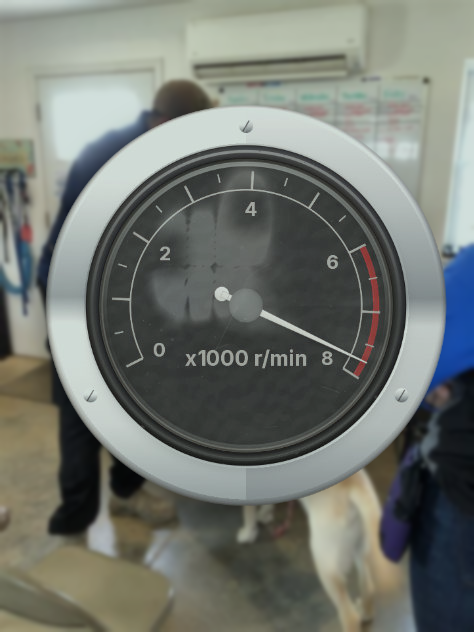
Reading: 7750 rpm
